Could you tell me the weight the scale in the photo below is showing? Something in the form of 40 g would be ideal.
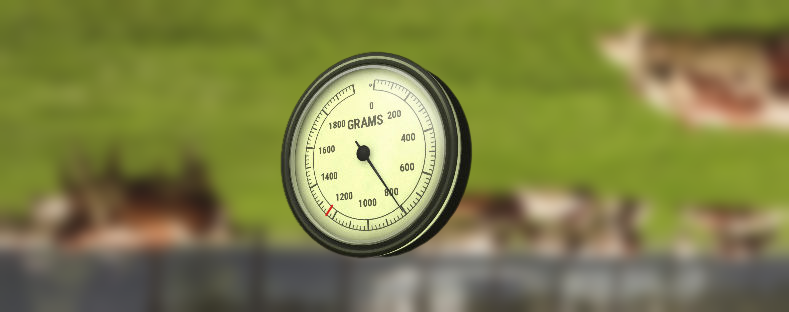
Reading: 800 g
